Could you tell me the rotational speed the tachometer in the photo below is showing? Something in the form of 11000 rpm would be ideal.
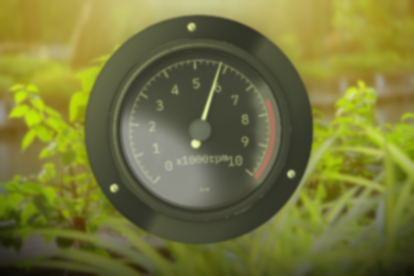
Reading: 5800 rpm
